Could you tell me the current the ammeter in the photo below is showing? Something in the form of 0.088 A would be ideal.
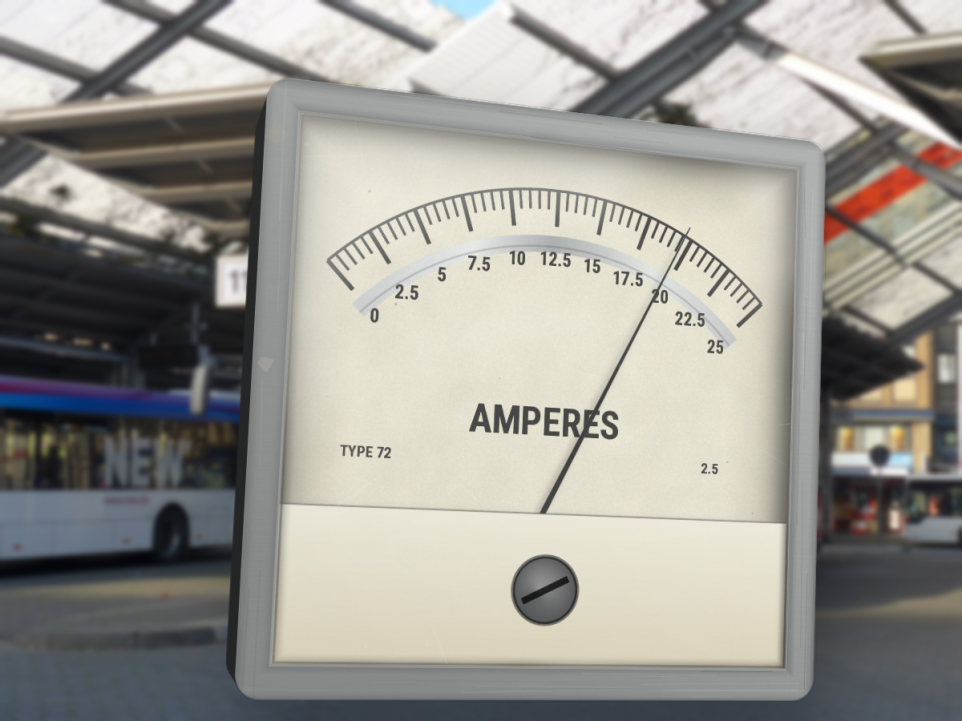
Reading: 19.5 A
